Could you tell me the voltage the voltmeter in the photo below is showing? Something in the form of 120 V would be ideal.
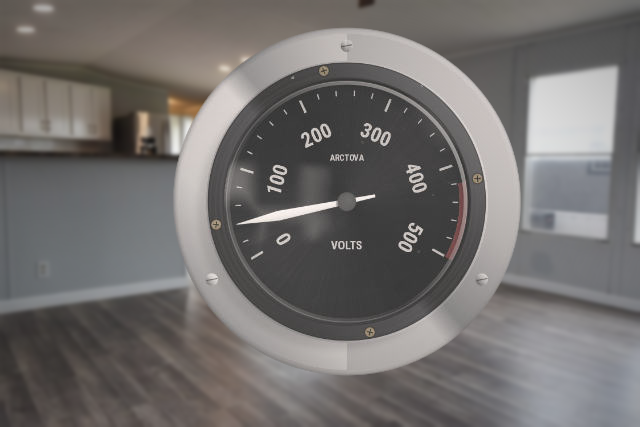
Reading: 40 V
